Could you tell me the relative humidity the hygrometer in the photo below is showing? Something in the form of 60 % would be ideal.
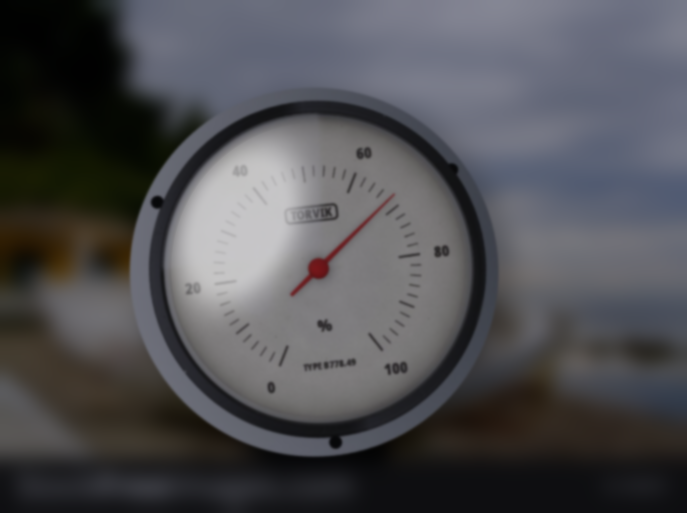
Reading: 68 %
